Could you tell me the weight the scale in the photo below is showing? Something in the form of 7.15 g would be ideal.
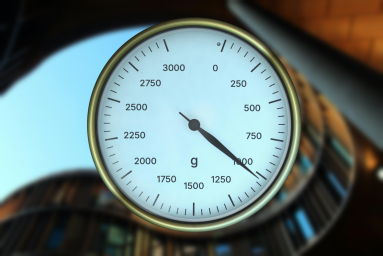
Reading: 1025 g
